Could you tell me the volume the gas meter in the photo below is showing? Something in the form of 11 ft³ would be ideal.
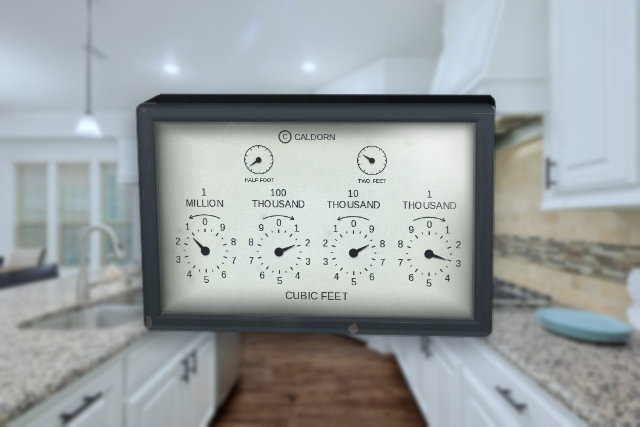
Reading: 118300 ft³
